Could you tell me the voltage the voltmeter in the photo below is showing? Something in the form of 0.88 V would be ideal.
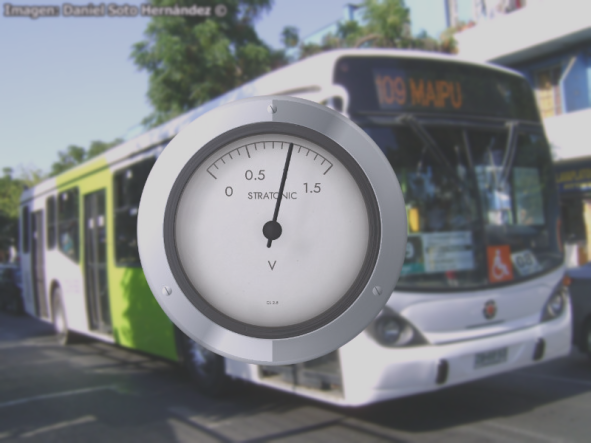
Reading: 1 V
